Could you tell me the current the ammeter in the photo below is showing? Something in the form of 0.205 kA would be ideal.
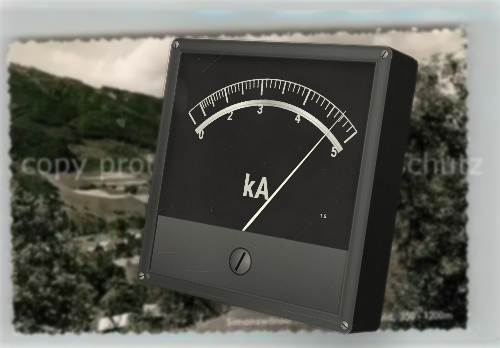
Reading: 4.7 kA
